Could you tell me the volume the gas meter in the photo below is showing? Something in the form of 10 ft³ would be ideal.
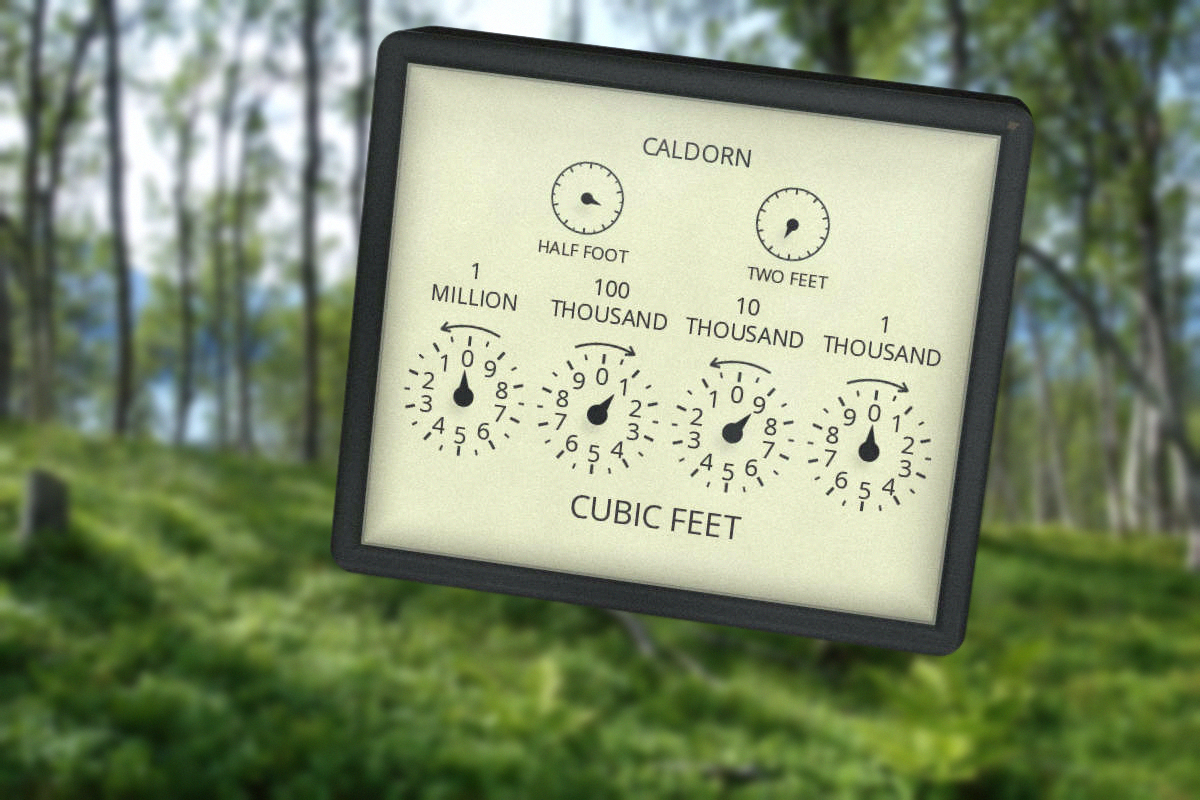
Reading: 9000 ft³
